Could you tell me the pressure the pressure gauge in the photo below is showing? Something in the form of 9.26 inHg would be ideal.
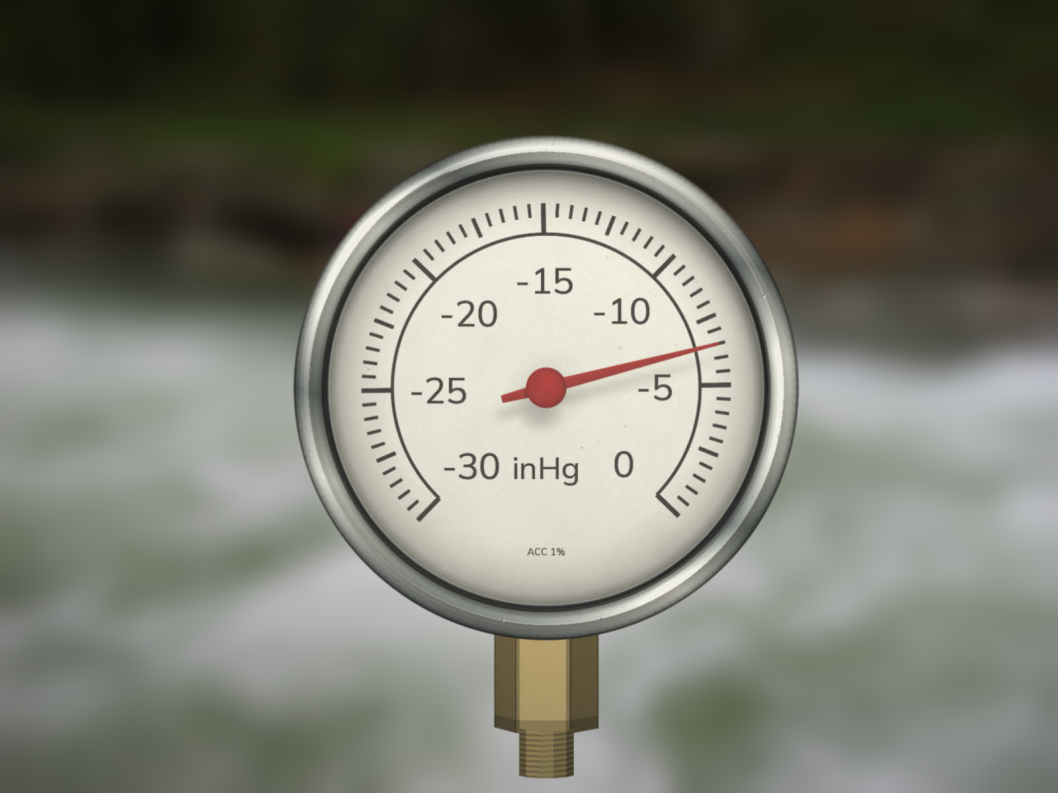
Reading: -6.5 inHg
